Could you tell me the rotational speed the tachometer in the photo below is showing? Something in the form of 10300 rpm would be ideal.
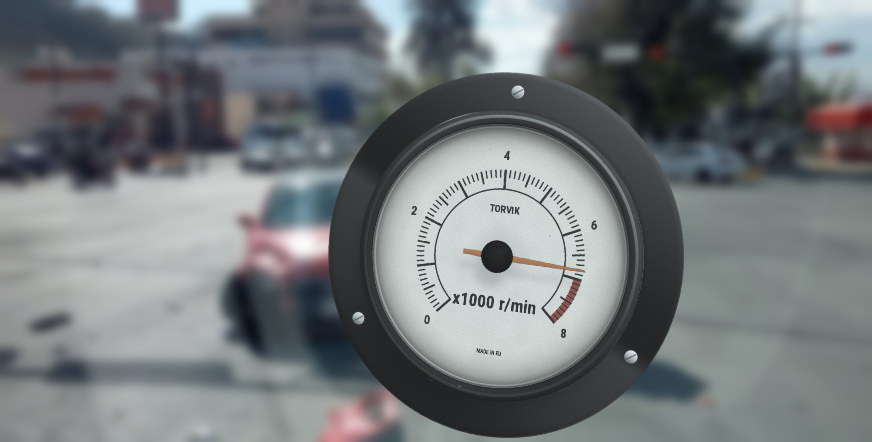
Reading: 6800 rpm
